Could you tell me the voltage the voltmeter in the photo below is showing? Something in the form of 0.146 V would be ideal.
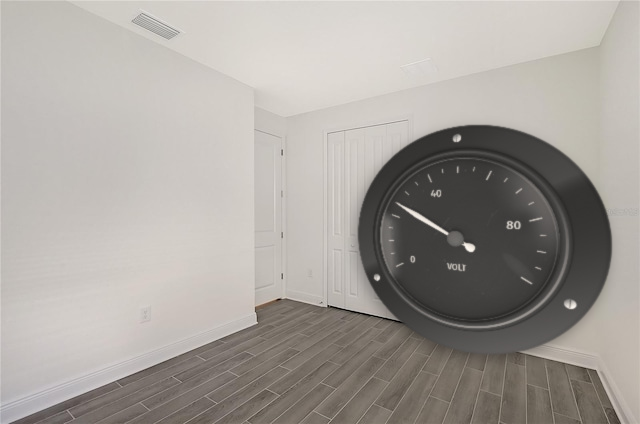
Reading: 25 V
